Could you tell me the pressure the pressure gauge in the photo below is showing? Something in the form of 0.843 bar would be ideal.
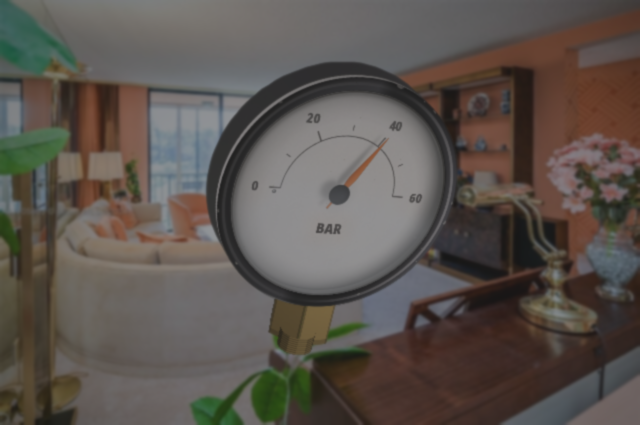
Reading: 40 bar
